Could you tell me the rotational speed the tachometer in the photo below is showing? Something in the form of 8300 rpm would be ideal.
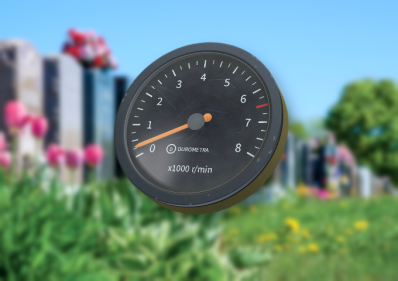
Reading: 250 rpm
